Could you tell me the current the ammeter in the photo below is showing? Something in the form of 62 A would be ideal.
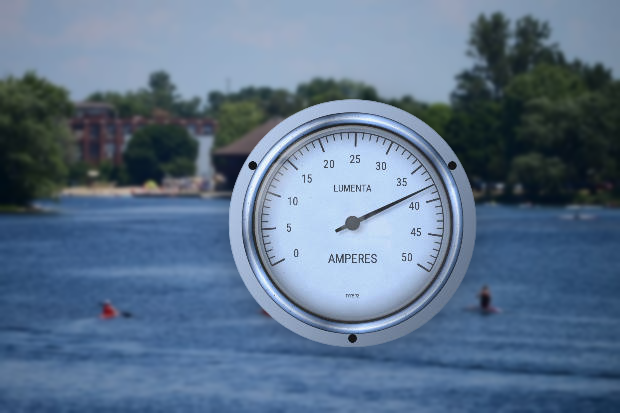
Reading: 38 A
